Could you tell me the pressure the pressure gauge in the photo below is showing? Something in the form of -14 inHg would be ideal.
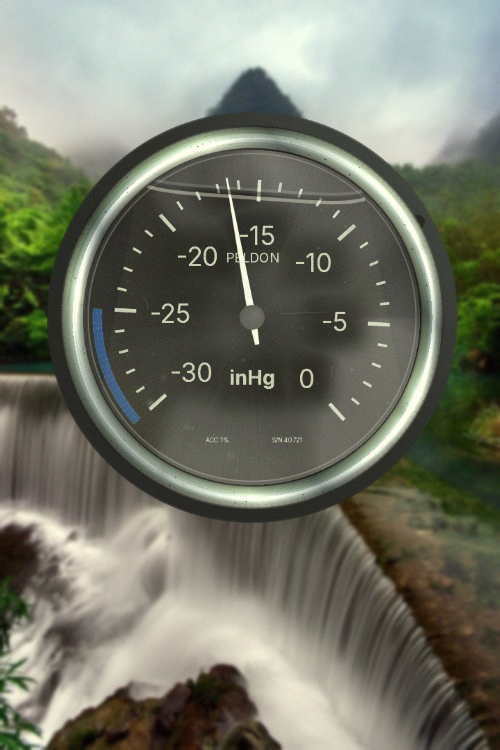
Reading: -16.5 inHg
